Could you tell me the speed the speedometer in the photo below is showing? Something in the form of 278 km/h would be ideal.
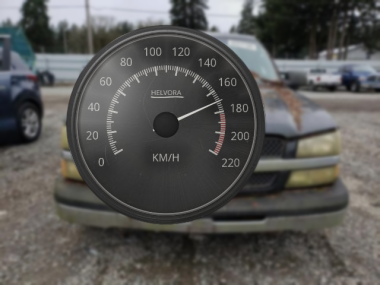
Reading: 170 km/h
